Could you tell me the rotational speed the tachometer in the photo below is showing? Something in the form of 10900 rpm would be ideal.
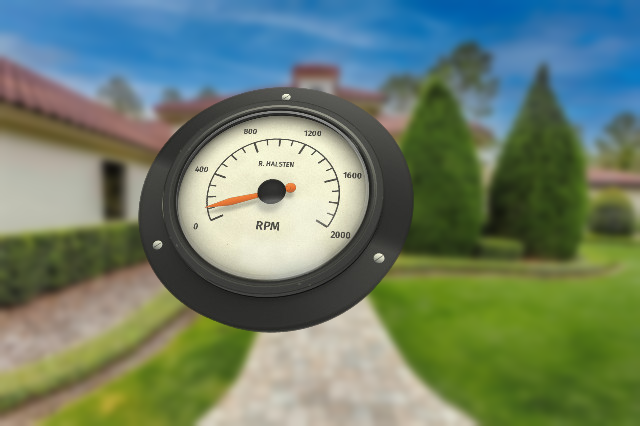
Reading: 100 rpm
